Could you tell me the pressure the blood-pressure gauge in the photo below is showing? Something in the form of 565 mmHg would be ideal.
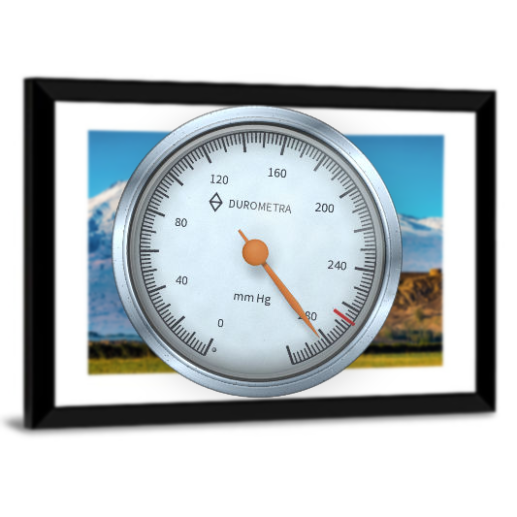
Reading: 282 mmHg
